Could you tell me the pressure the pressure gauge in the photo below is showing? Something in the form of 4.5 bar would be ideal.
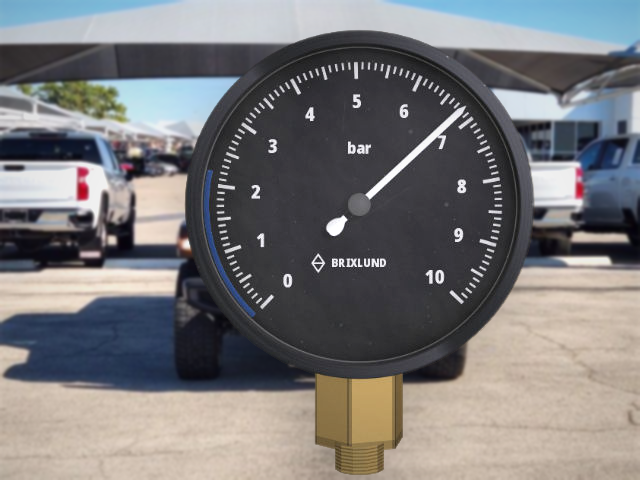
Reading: 6.8 bar
